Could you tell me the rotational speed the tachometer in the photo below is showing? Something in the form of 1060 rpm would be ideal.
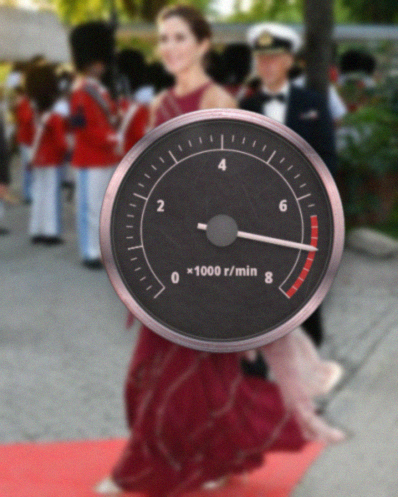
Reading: 7000 rpm
